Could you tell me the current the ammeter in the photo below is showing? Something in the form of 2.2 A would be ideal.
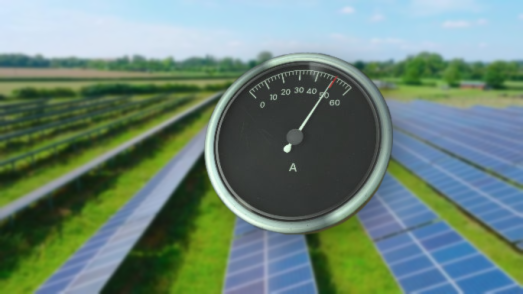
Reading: 50 A
